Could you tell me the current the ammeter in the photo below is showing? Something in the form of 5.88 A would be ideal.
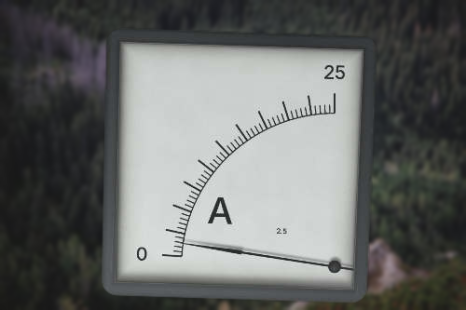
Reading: 1.5 A
